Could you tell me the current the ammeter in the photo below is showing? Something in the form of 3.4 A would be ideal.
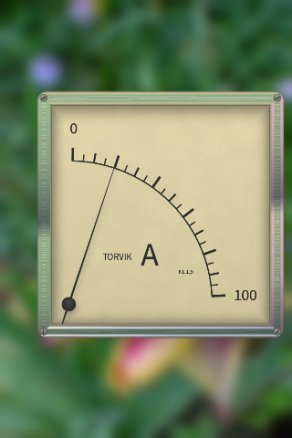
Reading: 20 A
